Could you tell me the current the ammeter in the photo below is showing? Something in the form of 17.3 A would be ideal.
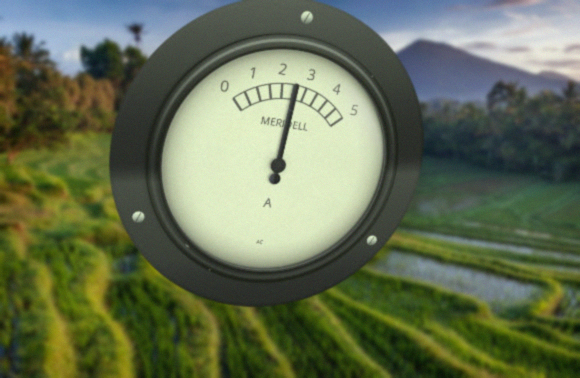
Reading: 2.5 A
